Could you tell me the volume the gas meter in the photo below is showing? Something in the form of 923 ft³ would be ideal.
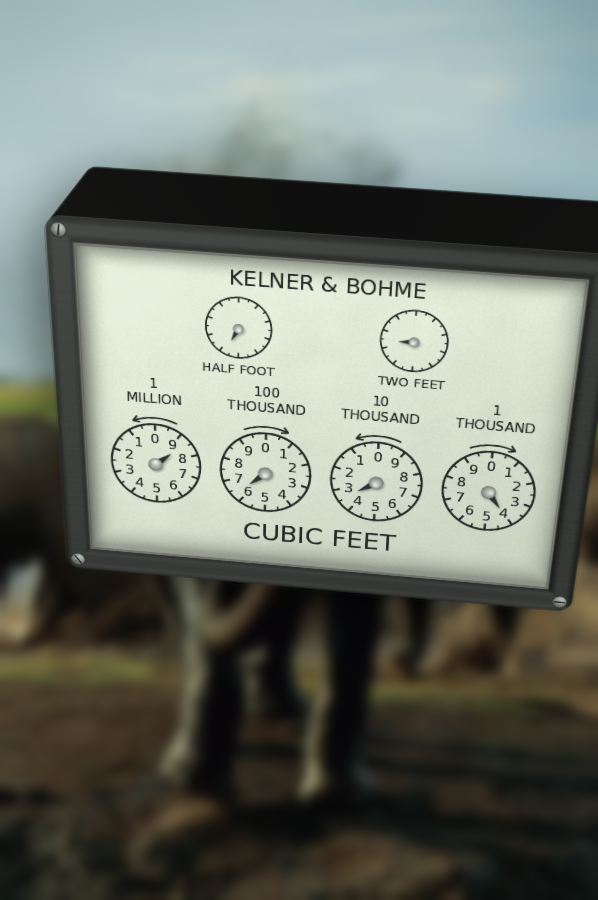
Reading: 863400 ft³
